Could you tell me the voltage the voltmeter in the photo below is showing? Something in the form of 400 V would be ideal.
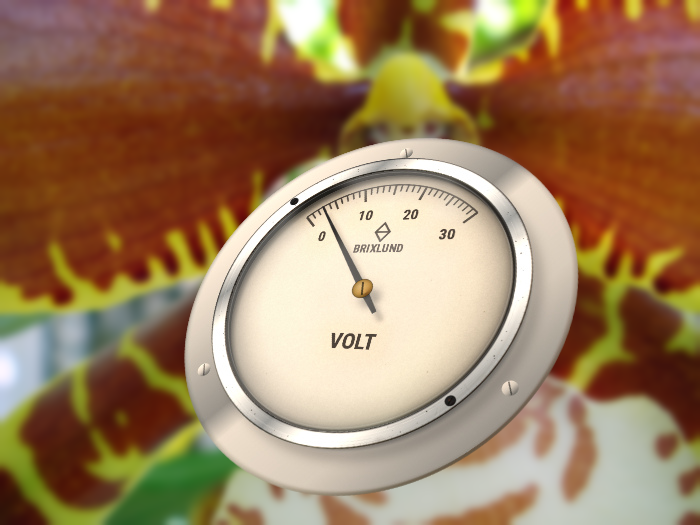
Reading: 3 V
